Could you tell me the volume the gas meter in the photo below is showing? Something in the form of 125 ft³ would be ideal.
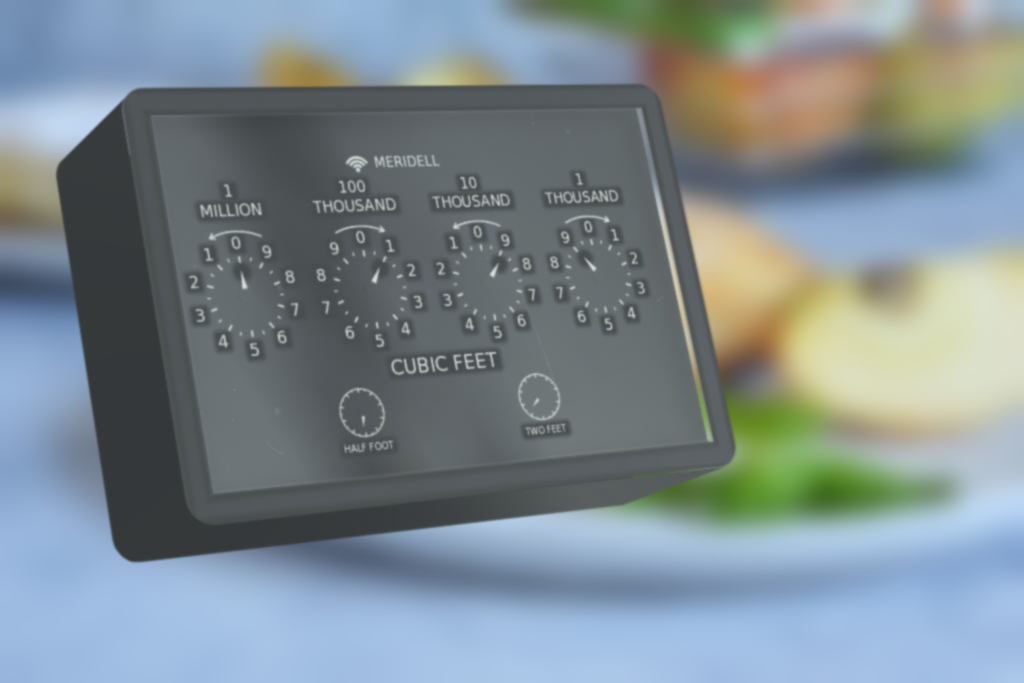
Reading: 8900 ft³
